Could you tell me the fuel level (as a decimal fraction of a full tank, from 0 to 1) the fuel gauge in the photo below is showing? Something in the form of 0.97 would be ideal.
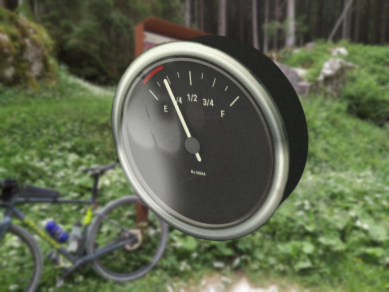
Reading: 0.25
